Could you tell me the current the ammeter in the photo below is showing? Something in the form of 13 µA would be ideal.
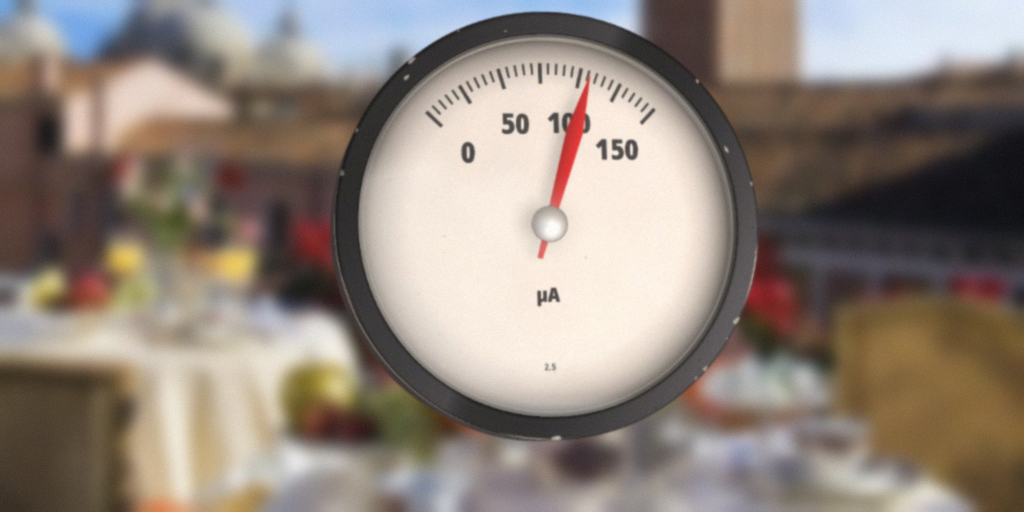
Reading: 105 µA
